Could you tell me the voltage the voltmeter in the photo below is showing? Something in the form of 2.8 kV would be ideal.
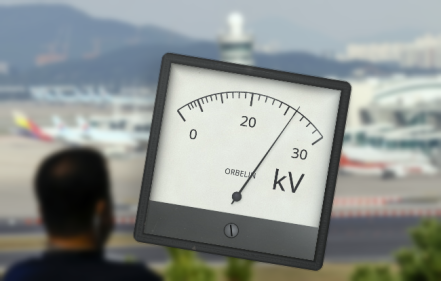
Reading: 26 kV
